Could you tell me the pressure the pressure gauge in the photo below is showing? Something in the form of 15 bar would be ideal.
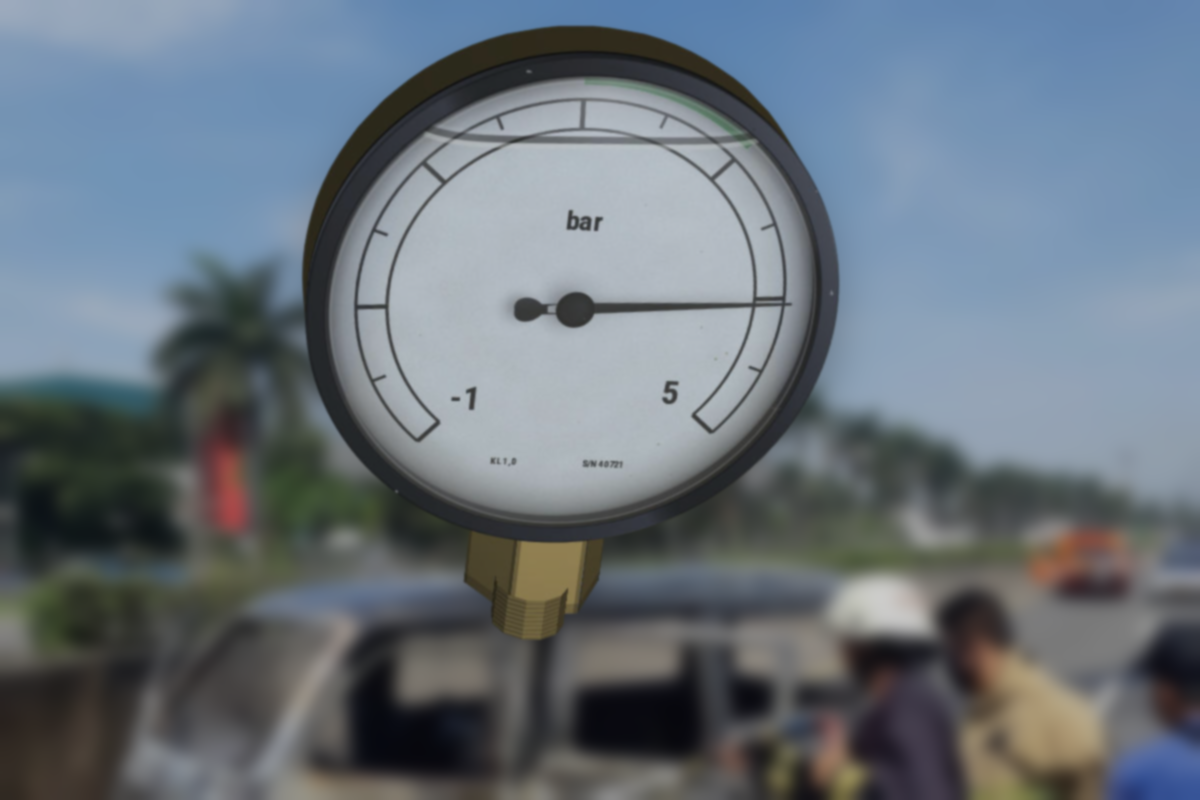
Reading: 4 bar
